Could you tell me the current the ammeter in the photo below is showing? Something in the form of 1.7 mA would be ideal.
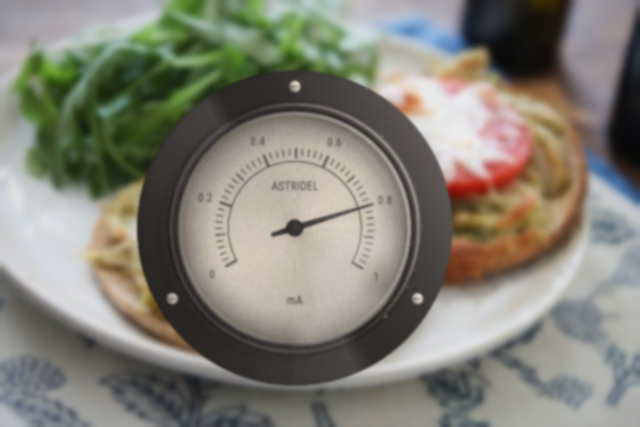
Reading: 0.8 mA
